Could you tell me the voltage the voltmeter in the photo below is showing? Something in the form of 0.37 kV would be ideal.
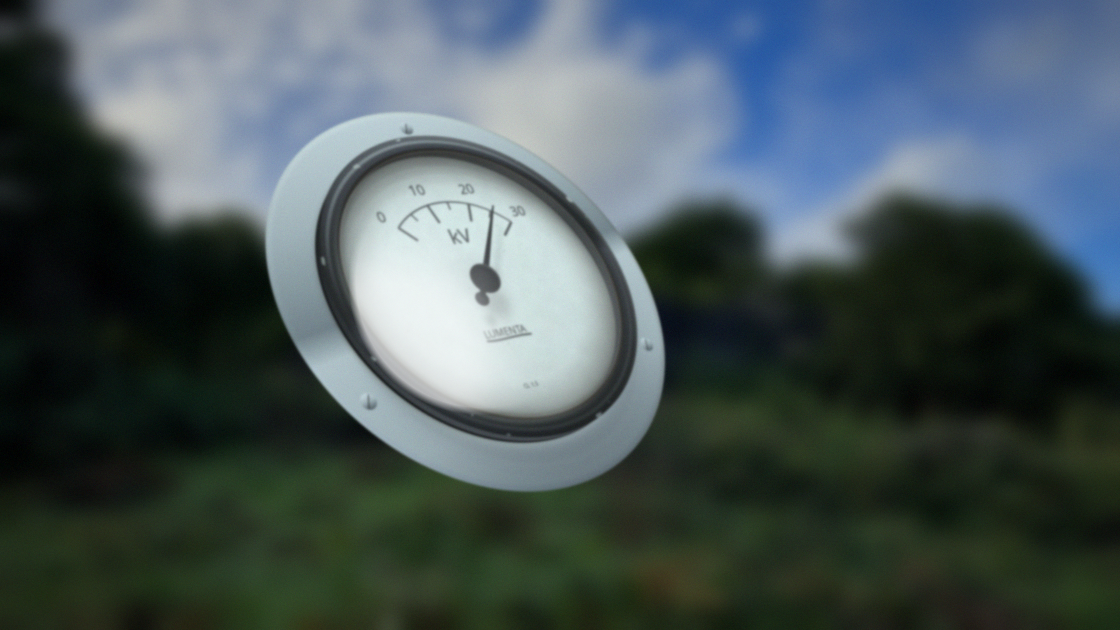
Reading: 25 kV
